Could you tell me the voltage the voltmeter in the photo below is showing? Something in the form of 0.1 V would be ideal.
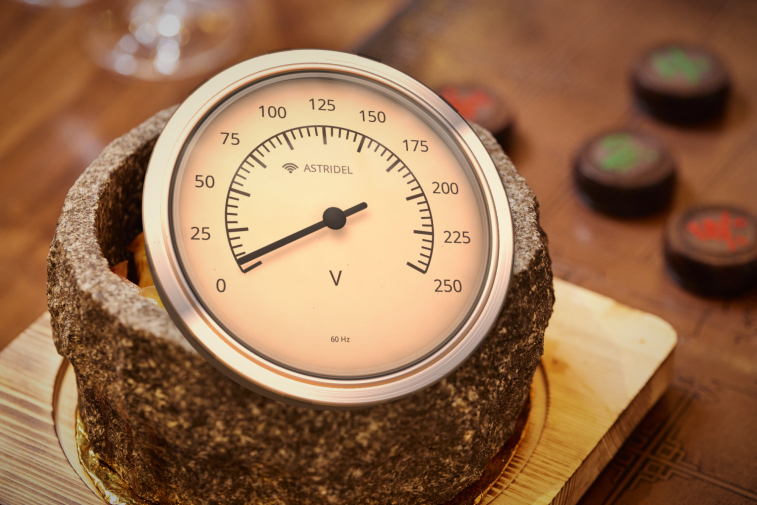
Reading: 5 V
